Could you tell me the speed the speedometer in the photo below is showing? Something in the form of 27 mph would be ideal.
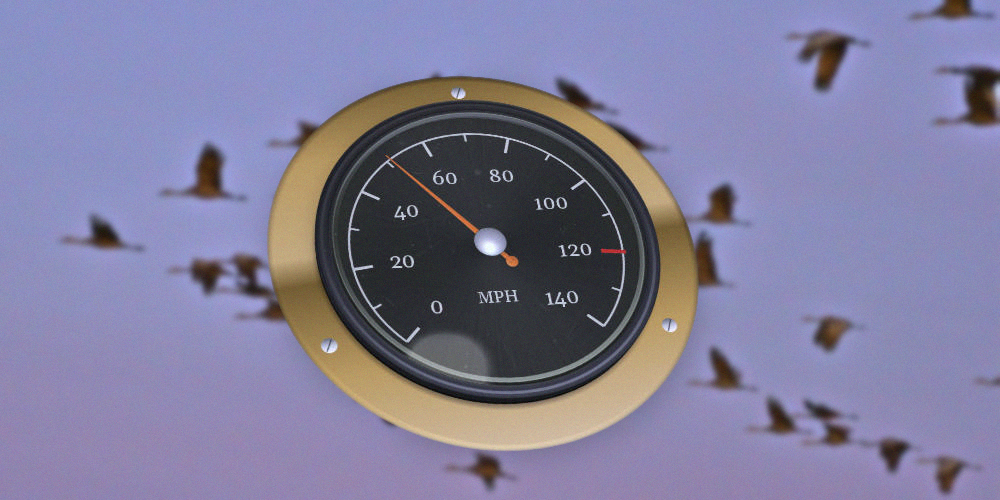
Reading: 50 mph
